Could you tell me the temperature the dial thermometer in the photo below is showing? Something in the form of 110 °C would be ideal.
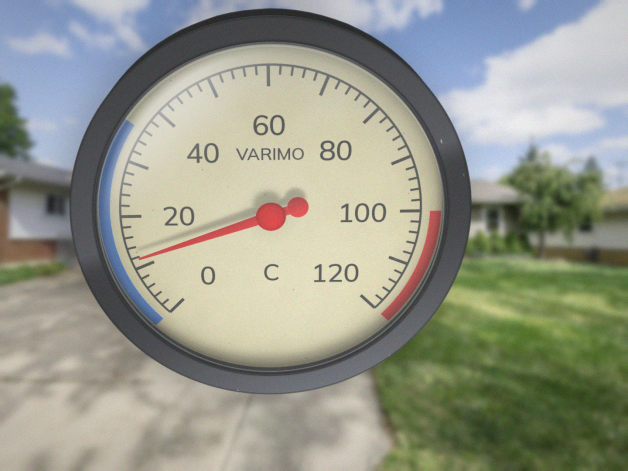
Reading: 12 °C
